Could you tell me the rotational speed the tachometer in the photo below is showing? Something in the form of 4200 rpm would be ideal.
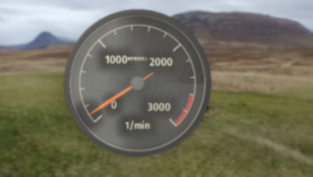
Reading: 100 rpm
